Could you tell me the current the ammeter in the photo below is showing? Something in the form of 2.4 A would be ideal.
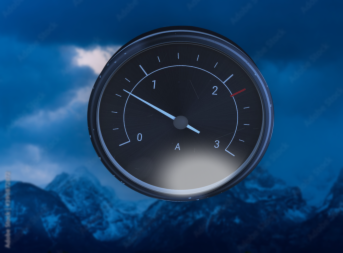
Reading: 0.7 A
